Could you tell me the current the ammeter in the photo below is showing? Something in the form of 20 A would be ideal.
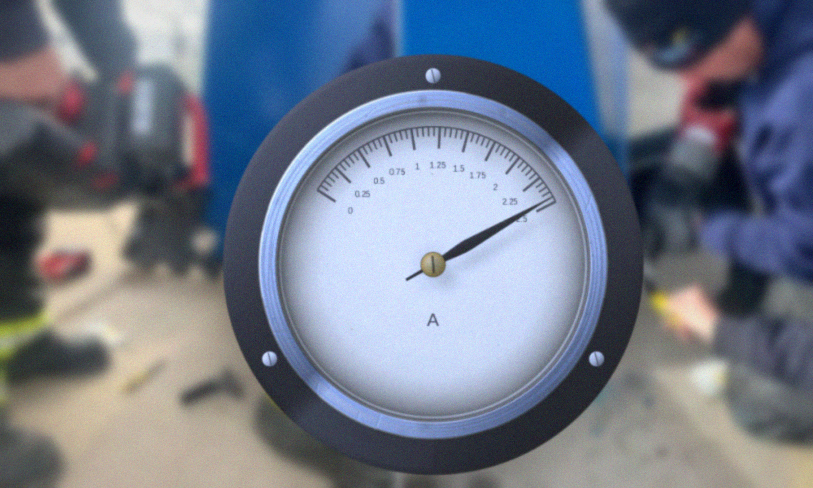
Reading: 2.45 A
